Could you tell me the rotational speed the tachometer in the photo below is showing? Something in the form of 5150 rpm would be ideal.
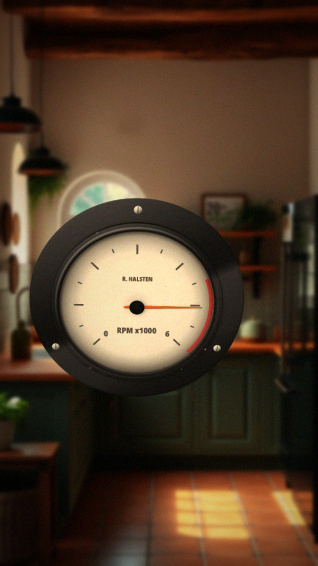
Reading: 5000 rpm
